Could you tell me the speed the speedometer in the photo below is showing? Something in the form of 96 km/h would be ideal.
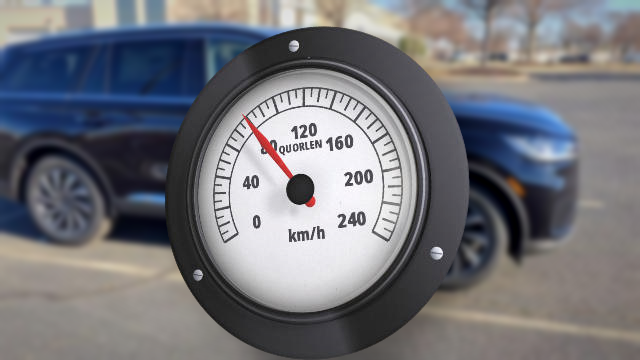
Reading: 80 km/h
